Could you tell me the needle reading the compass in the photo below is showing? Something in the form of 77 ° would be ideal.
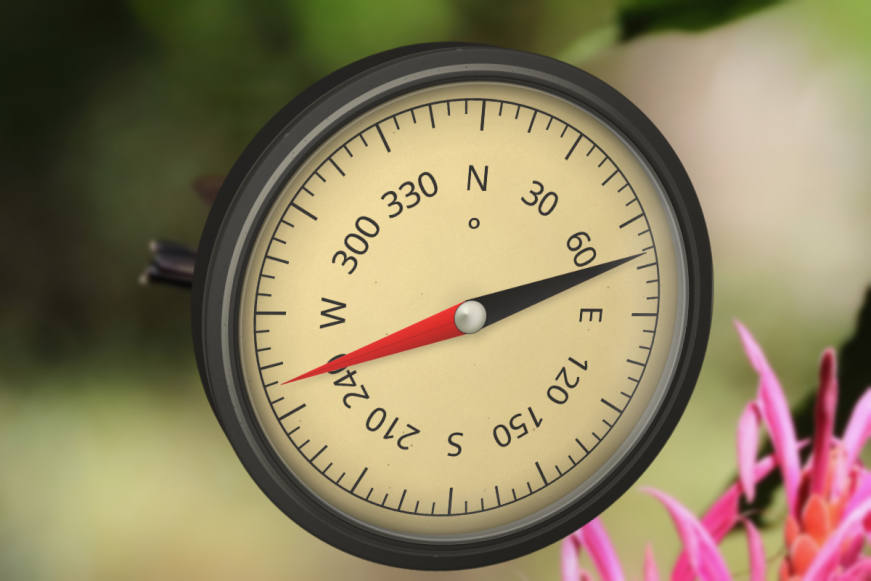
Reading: 250 °
